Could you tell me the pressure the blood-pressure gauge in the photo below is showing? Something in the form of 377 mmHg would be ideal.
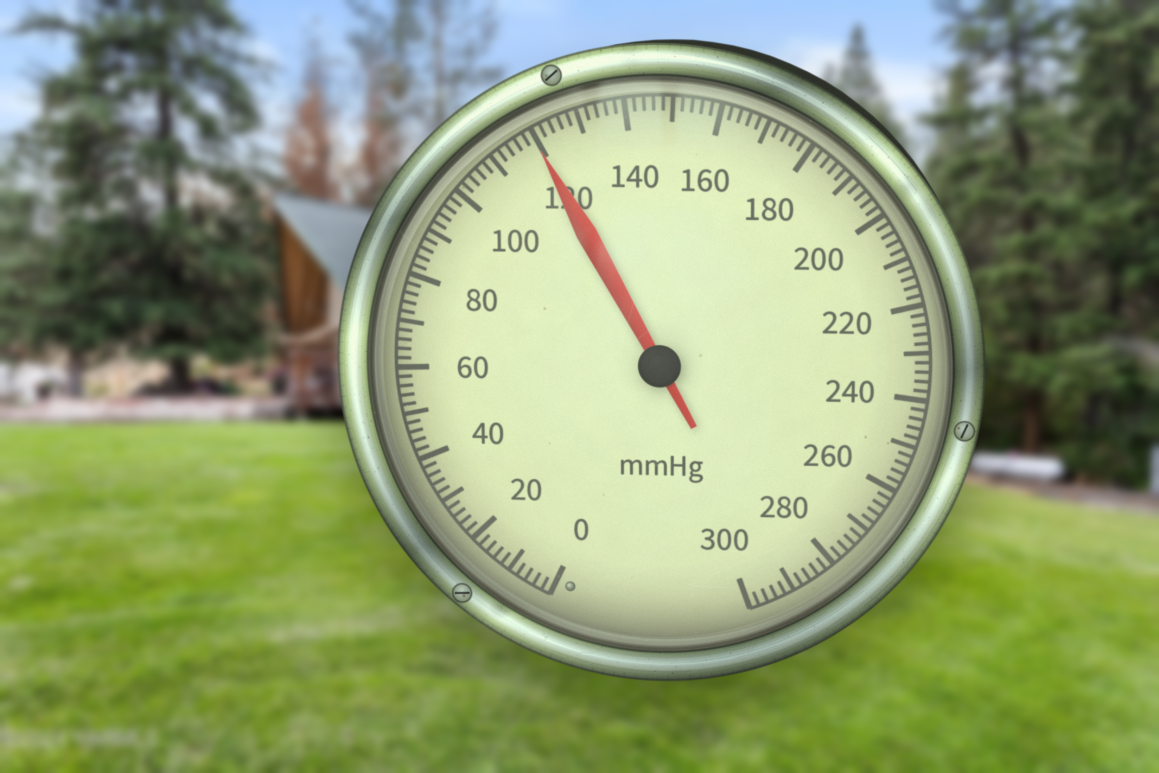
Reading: 120 mmHg
